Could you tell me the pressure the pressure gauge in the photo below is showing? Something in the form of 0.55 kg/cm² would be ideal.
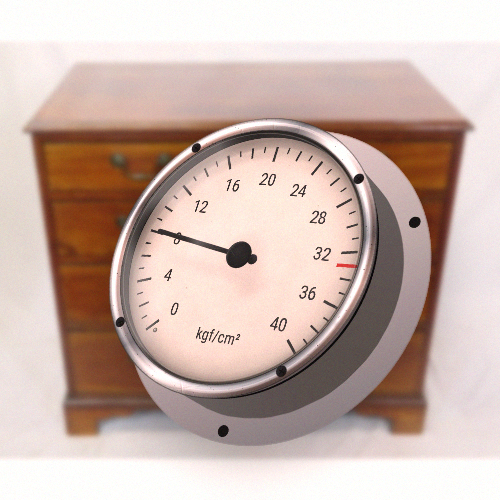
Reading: 8 kg/cm²
